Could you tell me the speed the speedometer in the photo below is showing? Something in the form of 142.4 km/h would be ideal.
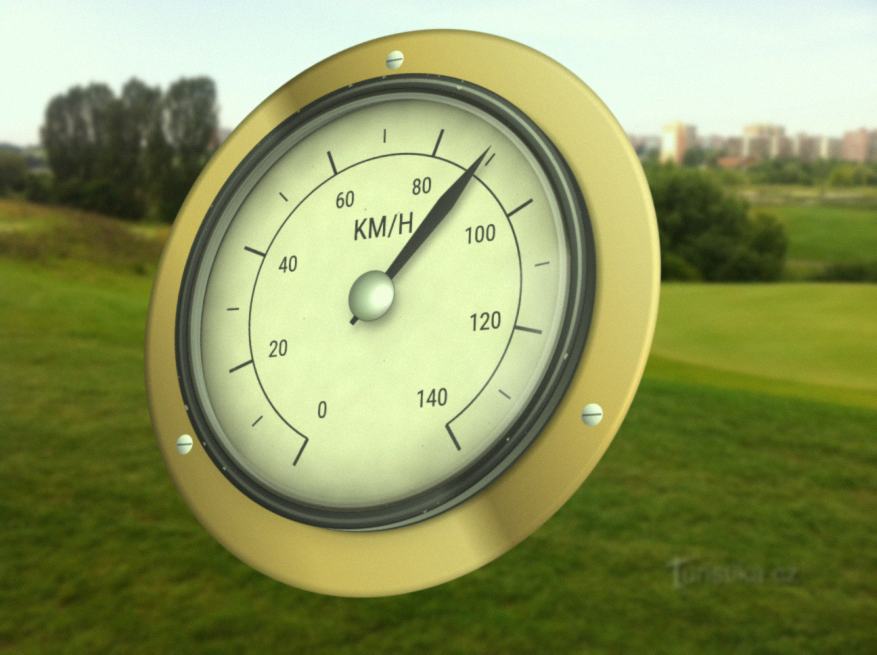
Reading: 90 km/h
